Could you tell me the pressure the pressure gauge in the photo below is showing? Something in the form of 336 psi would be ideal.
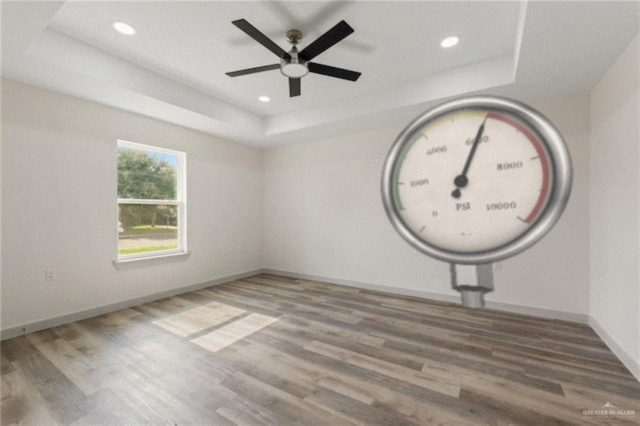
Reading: 6000 psi
